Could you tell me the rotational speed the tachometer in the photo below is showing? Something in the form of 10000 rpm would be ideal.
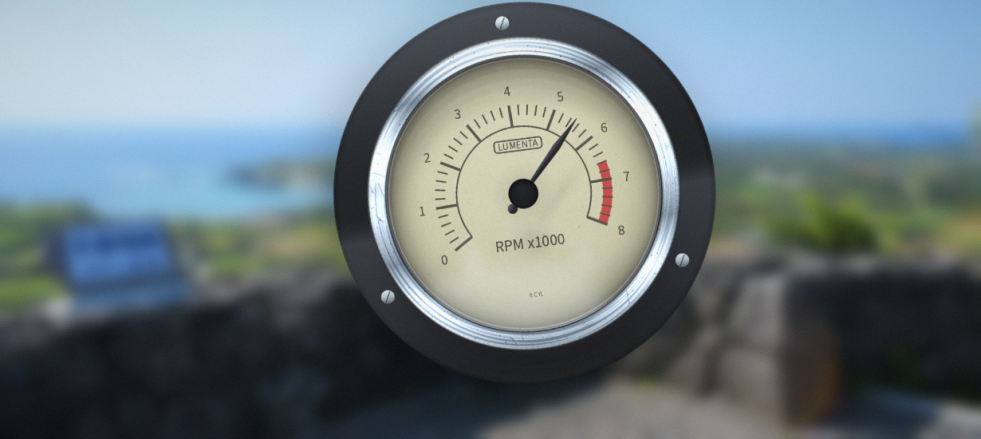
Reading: 5500 rpm
